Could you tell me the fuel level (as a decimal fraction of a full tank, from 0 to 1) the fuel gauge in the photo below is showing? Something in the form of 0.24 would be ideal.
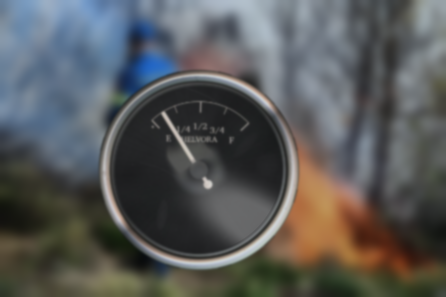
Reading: 0.125
